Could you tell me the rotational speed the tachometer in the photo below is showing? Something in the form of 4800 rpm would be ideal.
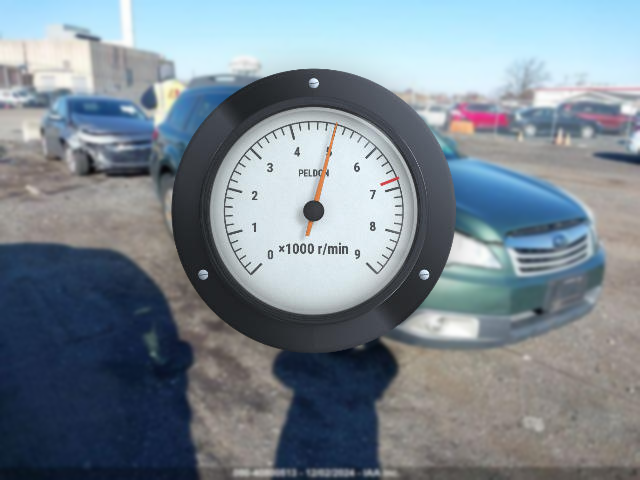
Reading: 5000 rpm
